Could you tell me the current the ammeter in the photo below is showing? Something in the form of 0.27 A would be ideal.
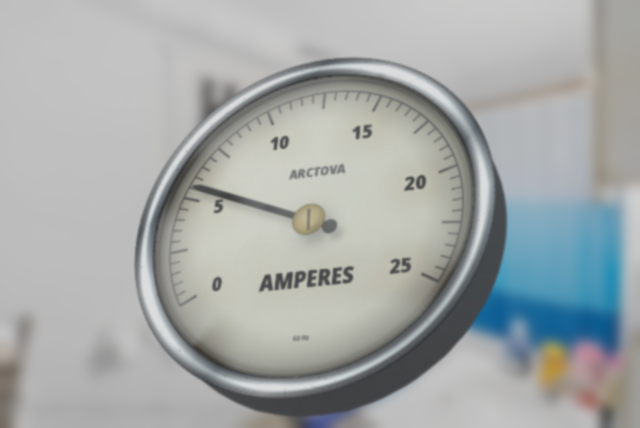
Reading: 5.5 A
